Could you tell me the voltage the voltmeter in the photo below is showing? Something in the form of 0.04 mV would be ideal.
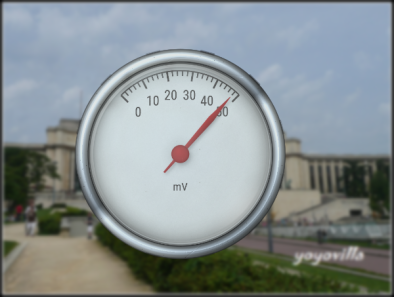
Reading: 48 mV
